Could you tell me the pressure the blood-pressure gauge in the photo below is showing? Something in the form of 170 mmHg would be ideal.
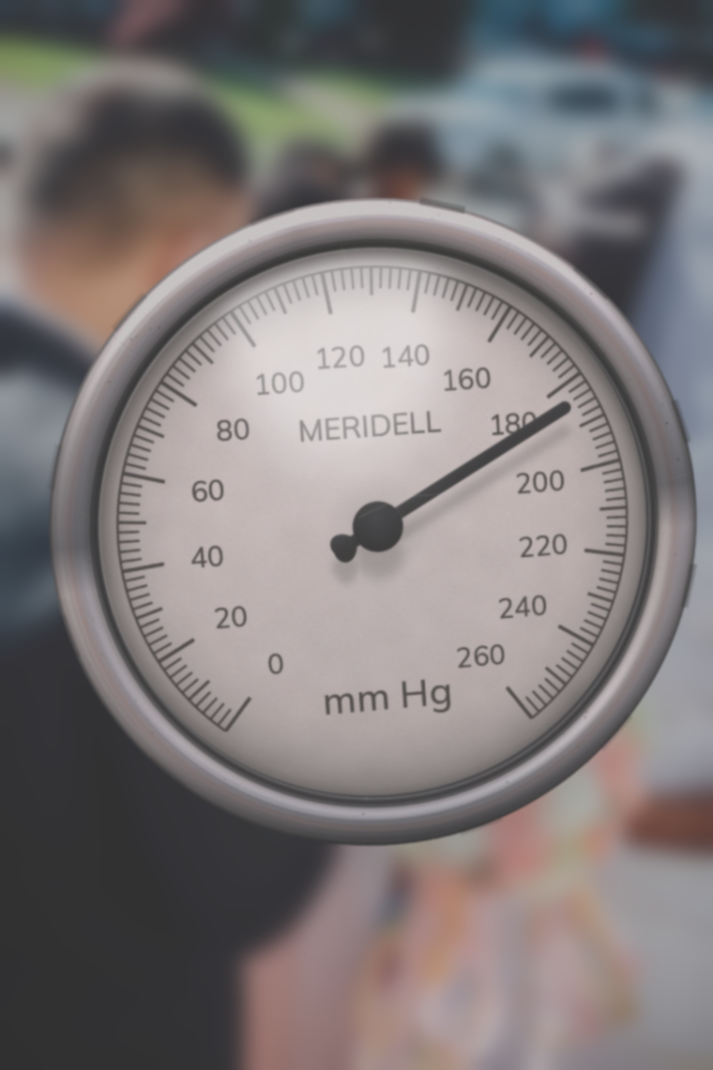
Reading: 184 mmHg
